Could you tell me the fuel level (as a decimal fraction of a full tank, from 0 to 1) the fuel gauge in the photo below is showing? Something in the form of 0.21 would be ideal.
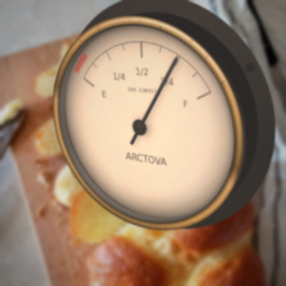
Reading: 0.75
